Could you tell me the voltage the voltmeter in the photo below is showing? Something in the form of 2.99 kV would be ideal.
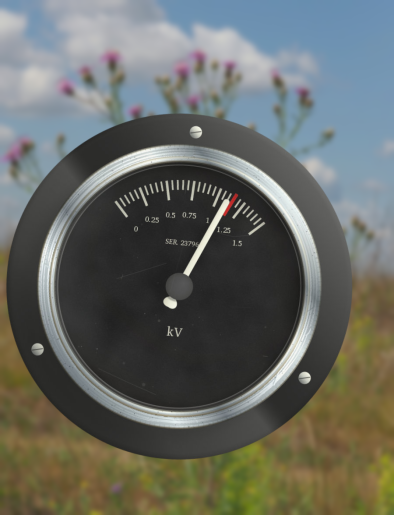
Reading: 1.1 kV
